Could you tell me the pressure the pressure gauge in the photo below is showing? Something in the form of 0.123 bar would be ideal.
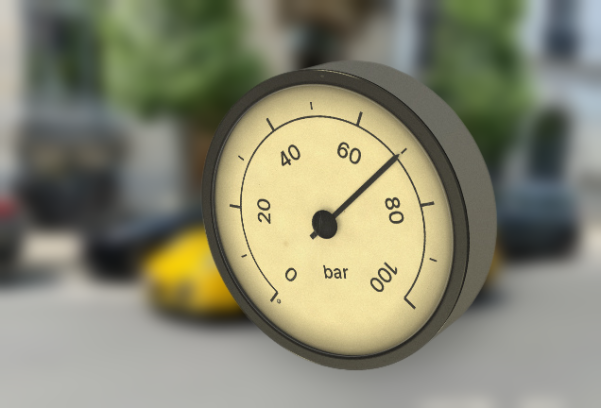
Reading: 70 bar
